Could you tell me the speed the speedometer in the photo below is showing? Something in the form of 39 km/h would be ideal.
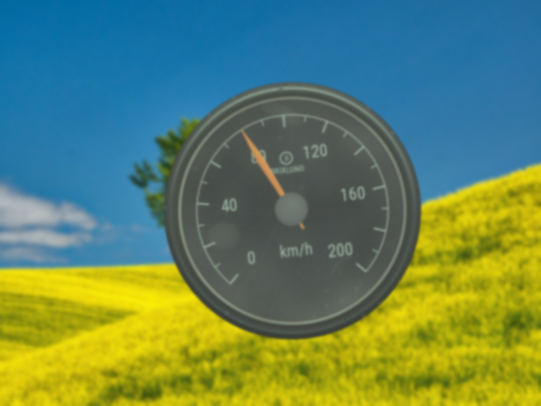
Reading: 80 km/h
